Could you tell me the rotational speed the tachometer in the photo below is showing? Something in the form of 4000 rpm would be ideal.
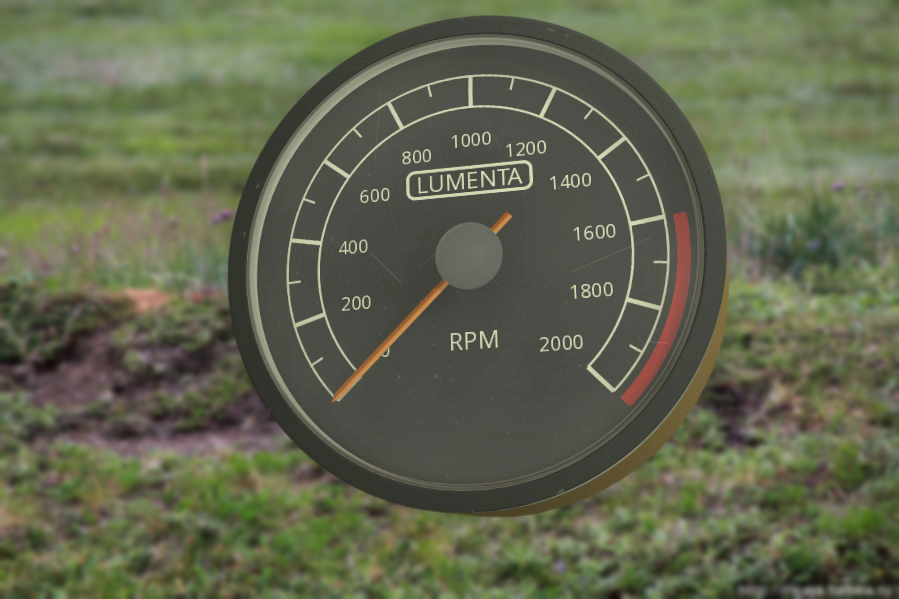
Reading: 0 rpm
